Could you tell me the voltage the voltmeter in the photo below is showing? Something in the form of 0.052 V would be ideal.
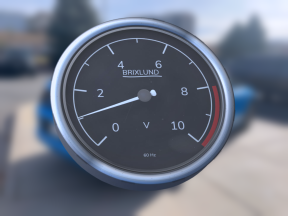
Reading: 1 V
